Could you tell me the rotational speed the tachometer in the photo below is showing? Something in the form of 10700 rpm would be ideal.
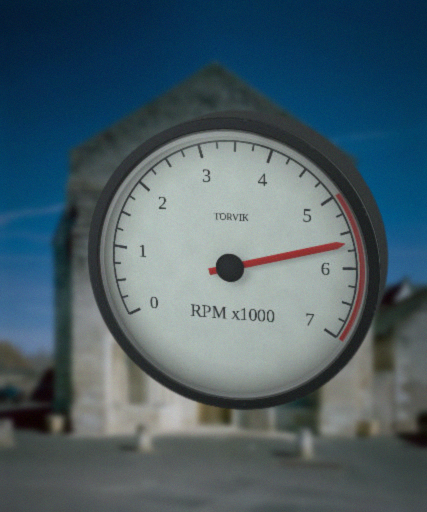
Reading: 5625 rpm
